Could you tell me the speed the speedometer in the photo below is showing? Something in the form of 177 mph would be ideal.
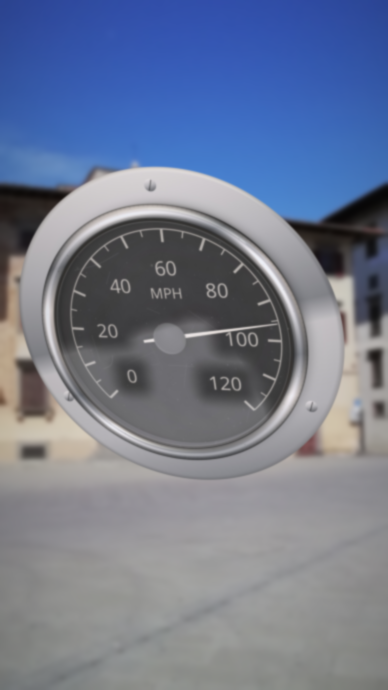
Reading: 95 mph
